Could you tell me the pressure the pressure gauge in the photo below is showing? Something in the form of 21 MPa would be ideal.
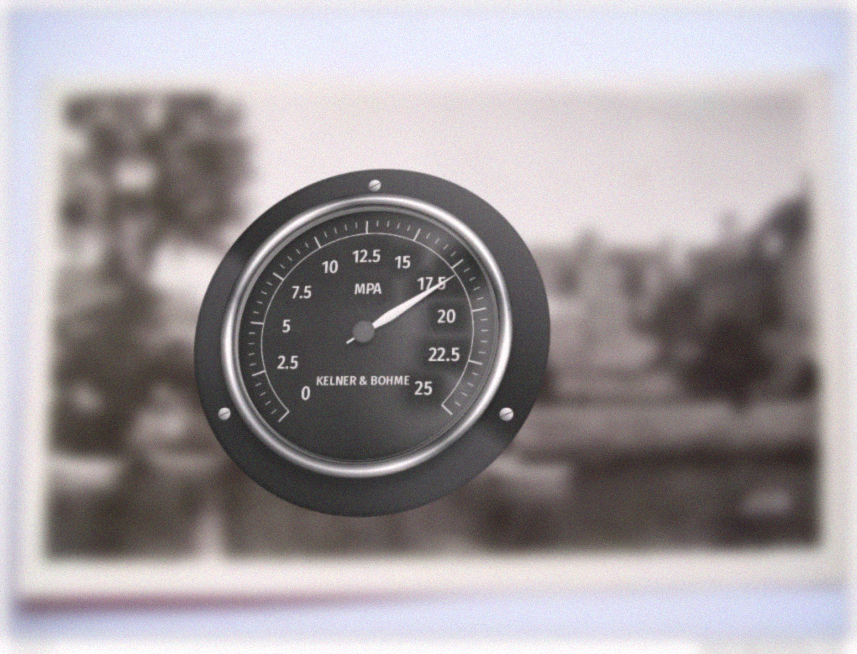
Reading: 18 MPa
